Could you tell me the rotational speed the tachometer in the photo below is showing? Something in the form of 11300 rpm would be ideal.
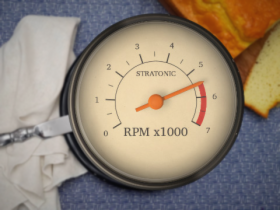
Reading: 5500 rpm
